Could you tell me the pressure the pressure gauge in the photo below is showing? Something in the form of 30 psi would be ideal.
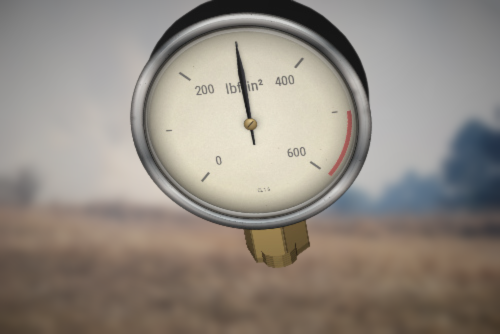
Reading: 300 psi
